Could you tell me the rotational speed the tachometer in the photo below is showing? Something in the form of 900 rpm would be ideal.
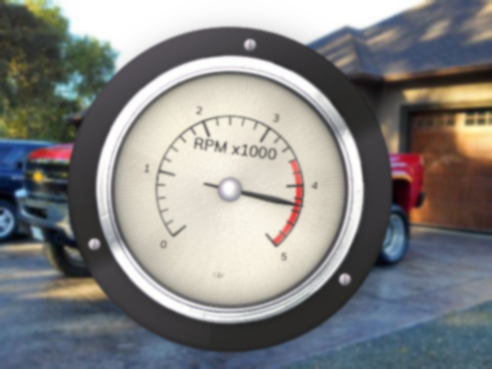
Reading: 4300 rpm
